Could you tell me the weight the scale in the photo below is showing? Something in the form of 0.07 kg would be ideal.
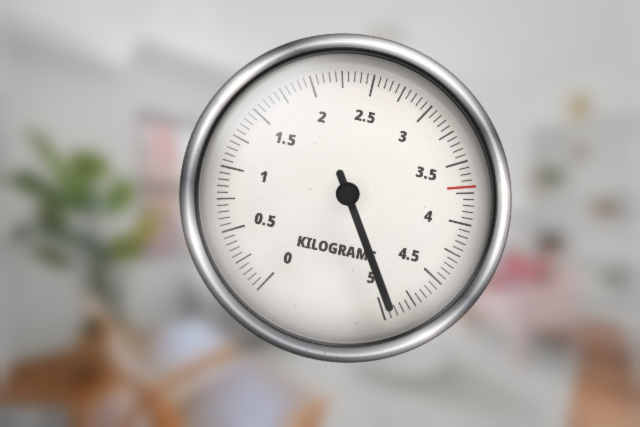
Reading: 4.95 kg
